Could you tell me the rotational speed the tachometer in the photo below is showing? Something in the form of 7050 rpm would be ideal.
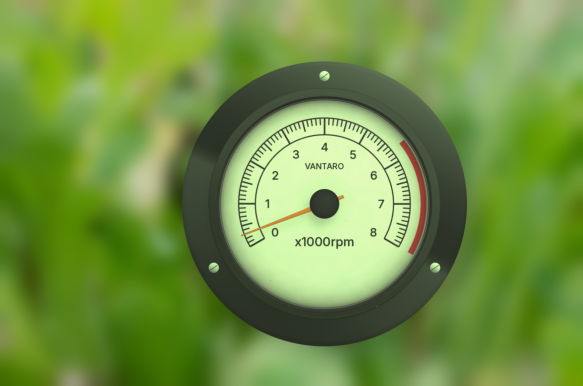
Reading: 300 rpm
